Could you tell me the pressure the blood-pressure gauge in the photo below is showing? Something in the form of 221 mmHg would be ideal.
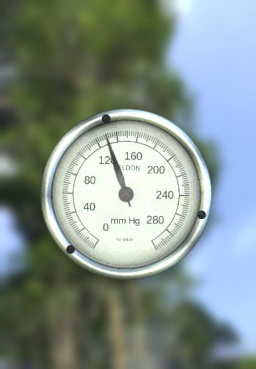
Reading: 130 mmHg
